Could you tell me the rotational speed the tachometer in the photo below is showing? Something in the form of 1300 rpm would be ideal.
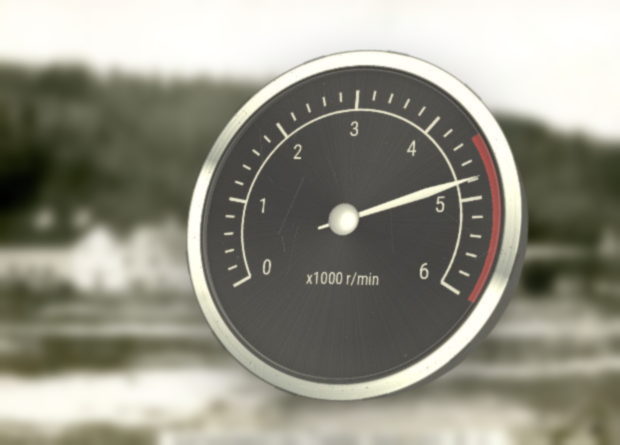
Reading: 4800 rpm
